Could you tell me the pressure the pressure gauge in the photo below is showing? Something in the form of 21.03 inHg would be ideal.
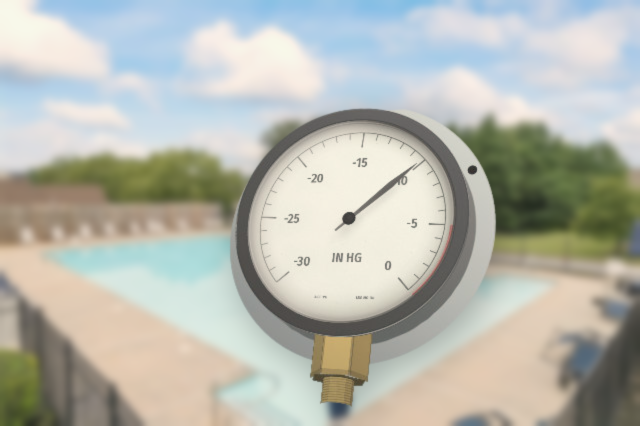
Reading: -10 inHg
